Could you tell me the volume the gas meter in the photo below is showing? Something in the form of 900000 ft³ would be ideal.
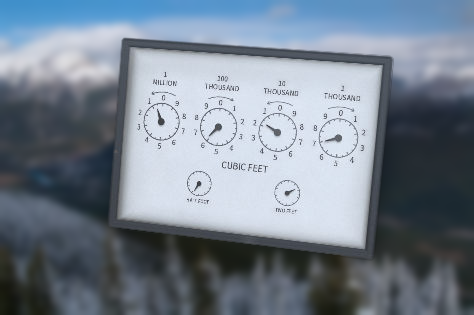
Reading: 61700 ft³
